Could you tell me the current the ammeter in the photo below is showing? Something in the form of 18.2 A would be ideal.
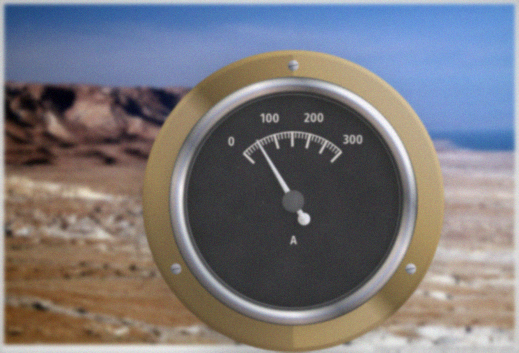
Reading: 50 A
